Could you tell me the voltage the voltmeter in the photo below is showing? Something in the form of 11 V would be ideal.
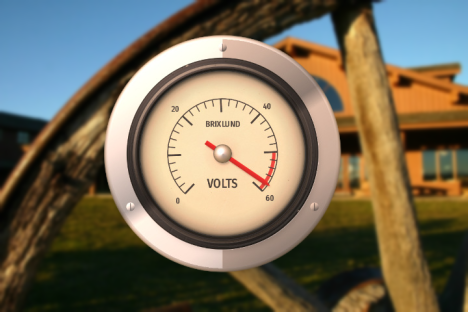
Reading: 58 V
